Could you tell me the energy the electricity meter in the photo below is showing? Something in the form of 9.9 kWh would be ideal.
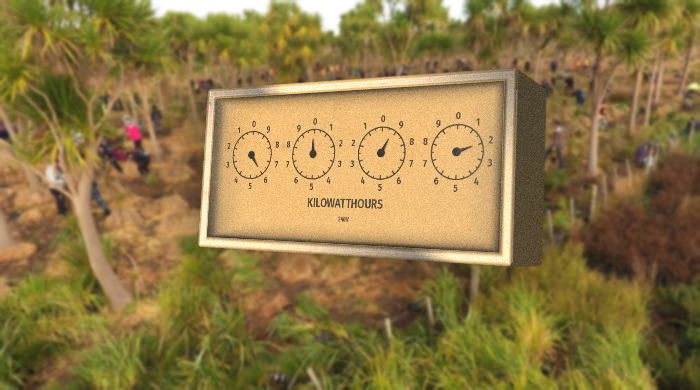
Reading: 5992 kWh
